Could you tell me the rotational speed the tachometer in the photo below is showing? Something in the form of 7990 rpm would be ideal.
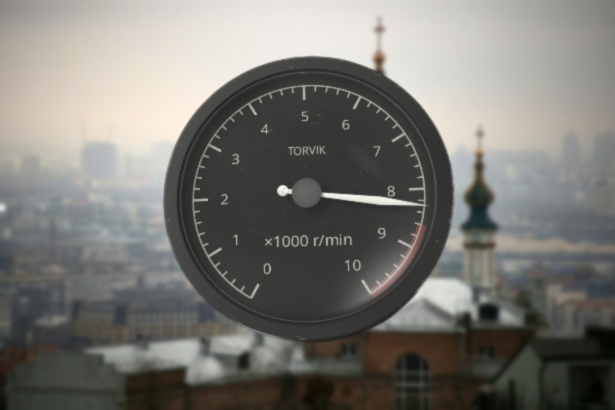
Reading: 8300 rpm
